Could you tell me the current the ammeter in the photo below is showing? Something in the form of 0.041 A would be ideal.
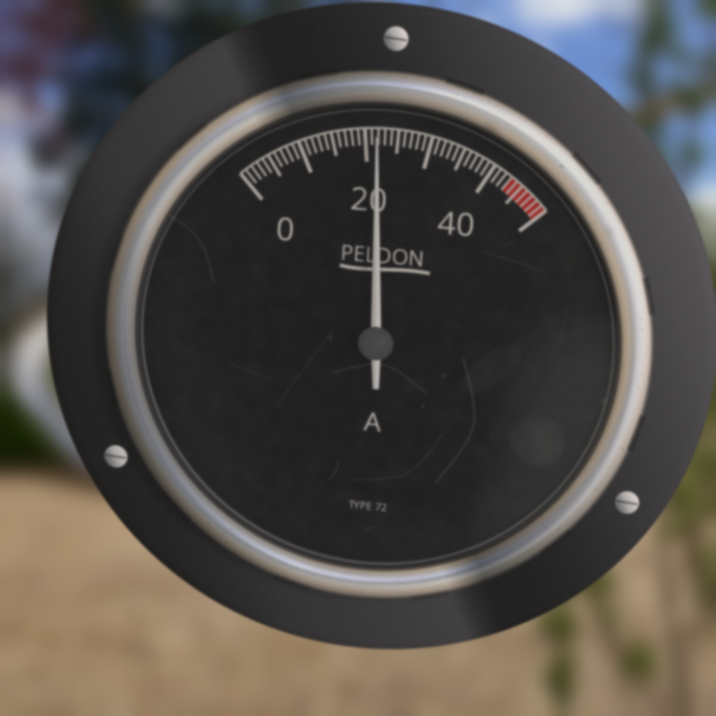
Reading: 22 A
